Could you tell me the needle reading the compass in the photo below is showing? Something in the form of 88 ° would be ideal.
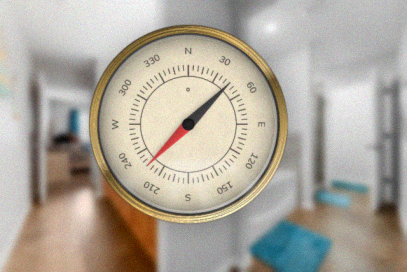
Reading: 225 °
